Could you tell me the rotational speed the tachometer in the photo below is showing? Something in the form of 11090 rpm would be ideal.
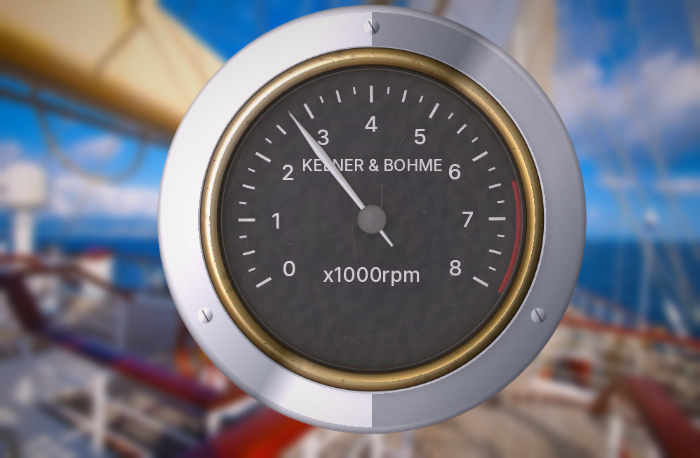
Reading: 2750 rpm
